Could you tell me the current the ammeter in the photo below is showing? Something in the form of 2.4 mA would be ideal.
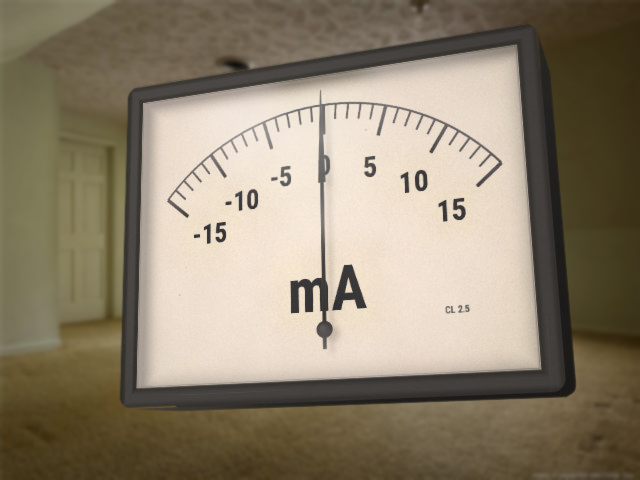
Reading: 0 mA
